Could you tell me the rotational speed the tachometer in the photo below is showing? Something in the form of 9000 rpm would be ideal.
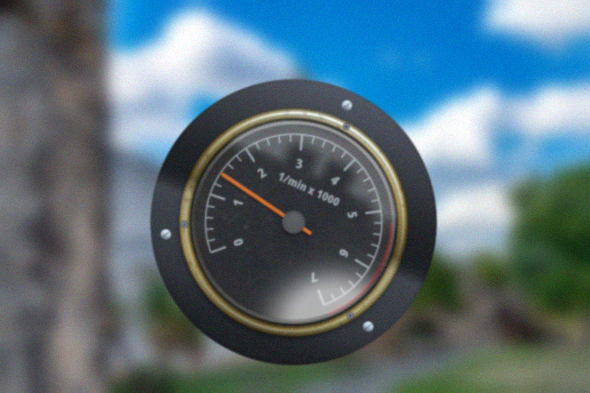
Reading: 1400 rpm
